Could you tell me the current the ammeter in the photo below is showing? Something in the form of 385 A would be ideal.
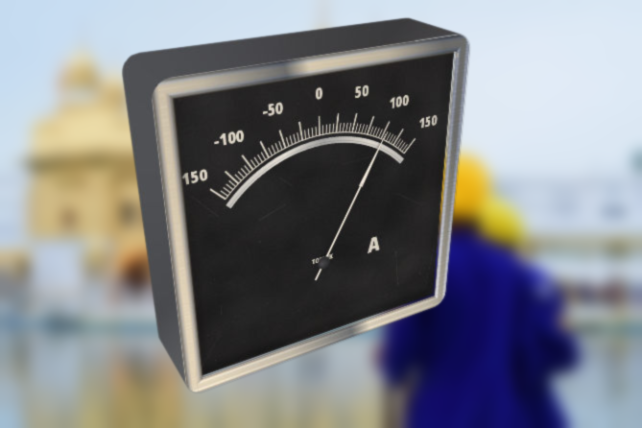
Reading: 100 A
